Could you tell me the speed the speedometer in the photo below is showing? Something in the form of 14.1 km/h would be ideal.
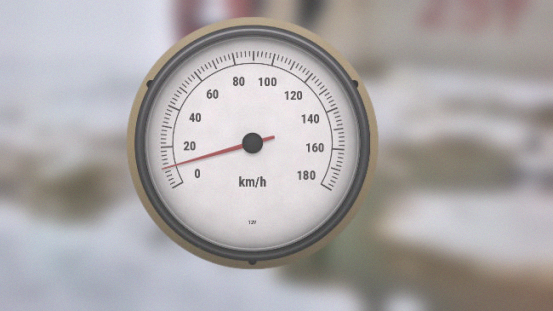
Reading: 10 km/h
